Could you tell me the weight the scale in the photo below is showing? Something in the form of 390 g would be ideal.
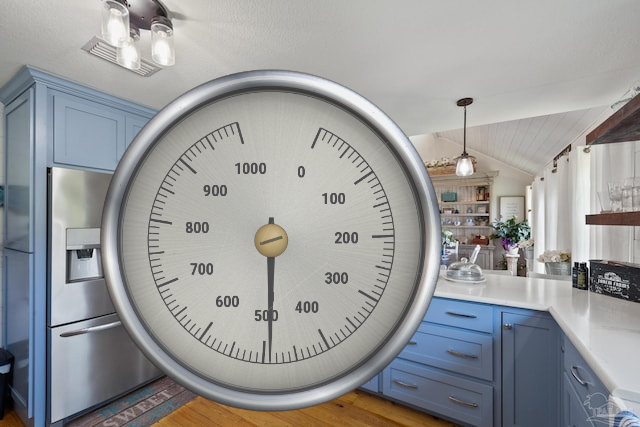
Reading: 490 g
